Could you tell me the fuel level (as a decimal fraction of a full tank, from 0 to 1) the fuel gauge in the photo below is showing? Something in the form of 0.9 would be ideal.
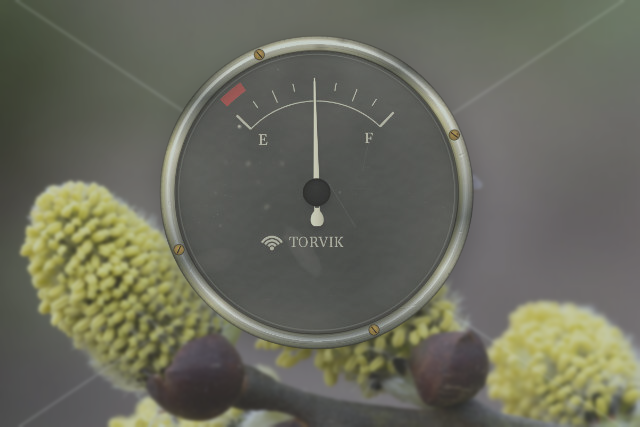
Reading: 0.5
